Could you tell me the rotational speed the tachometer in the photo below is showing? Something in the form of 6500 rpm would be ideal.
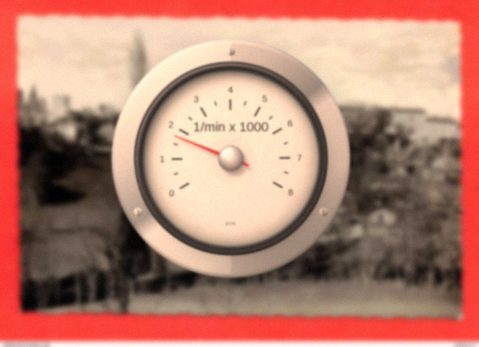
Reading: 1750 rpm
